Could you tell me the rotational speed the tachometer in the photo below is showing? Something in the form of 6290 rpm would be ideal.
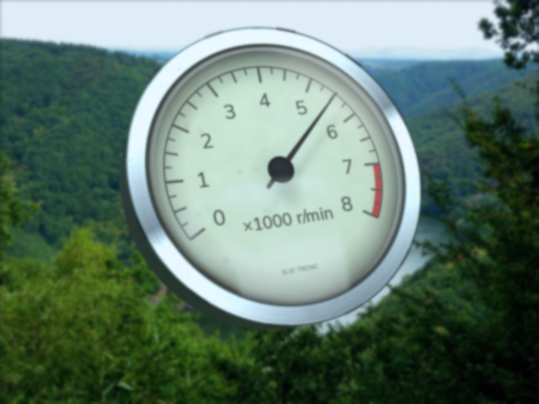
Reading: 5500 rpm
